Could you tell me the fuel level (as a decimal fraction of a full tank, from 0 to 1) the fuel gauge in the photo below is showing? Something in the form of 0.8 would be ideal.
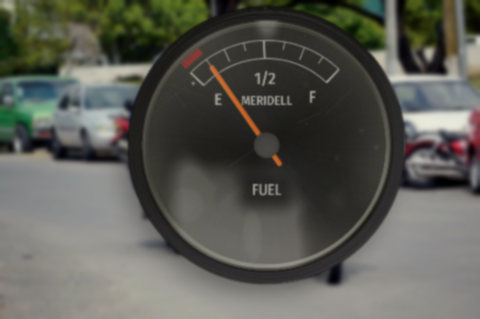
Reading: 0.125
